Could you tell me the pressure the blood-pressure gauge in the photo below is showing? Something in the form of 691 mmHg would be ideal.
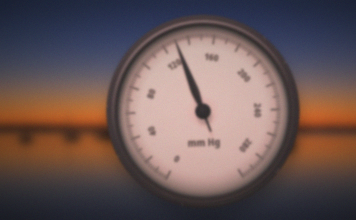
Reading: 130 mmHg
